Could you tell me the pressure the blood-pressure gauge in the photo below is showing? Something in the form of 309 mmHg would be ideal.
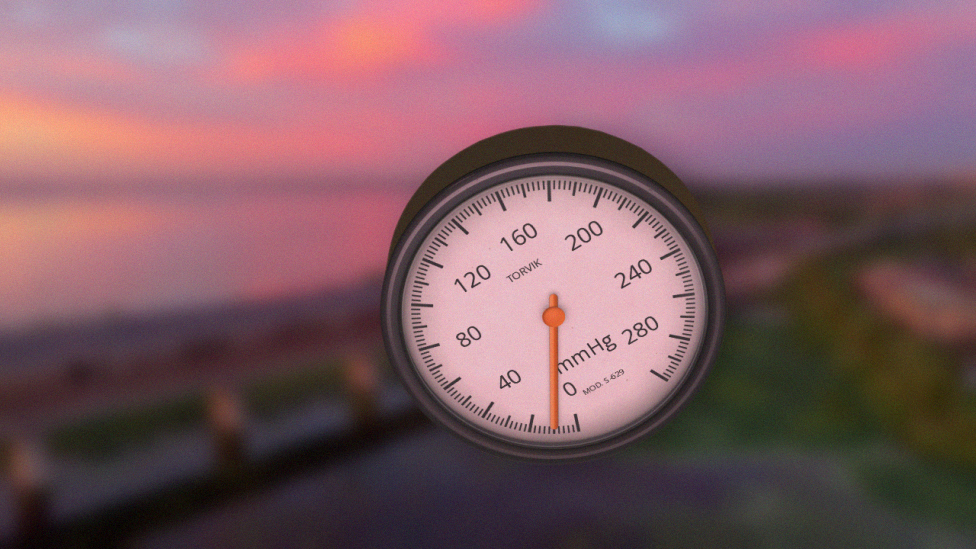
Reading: 10 mmHg
